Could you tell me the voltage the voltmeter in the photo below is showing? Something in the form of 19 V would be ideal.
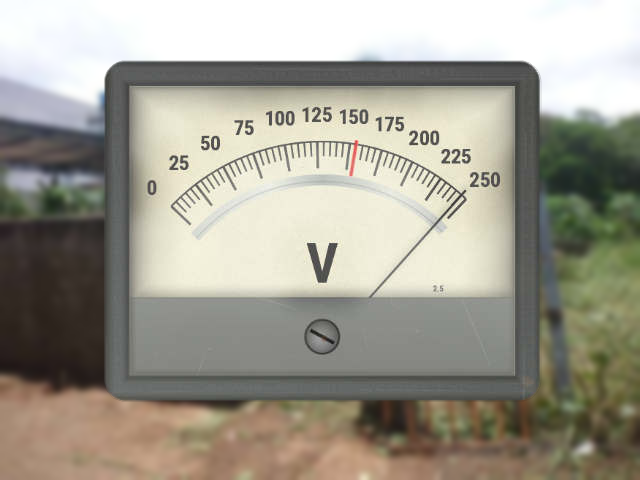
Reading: 245 V
